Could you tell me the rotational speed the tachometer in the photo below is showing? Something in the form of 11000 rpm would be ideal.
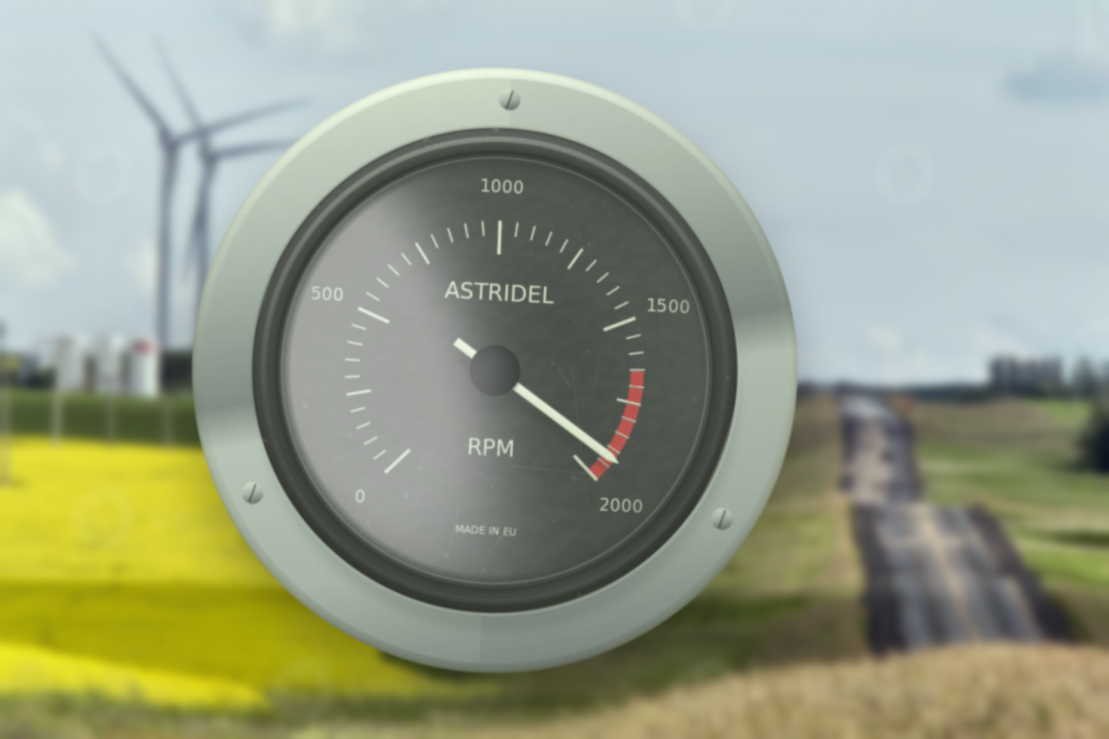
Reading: 1925 rpm
